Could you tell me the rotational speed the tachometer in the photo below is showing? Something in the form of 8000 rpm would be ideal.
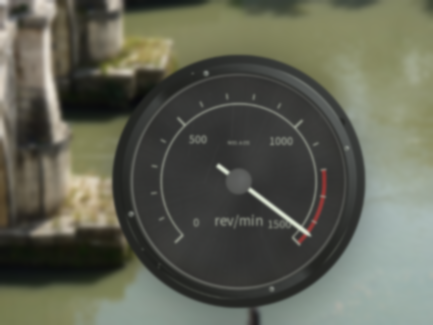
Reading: 1450 rpm
